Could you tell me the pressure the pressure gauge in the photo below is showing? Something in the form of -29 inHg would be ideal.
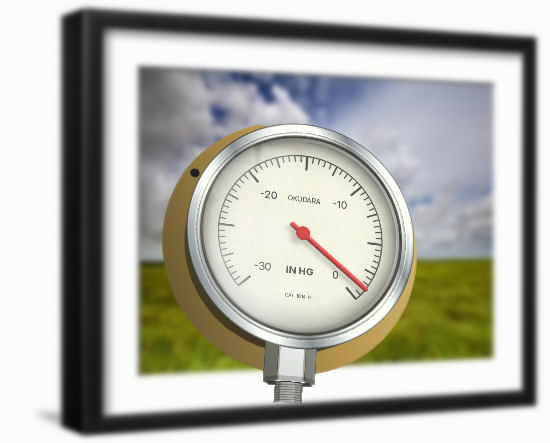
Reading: -1 inHg
